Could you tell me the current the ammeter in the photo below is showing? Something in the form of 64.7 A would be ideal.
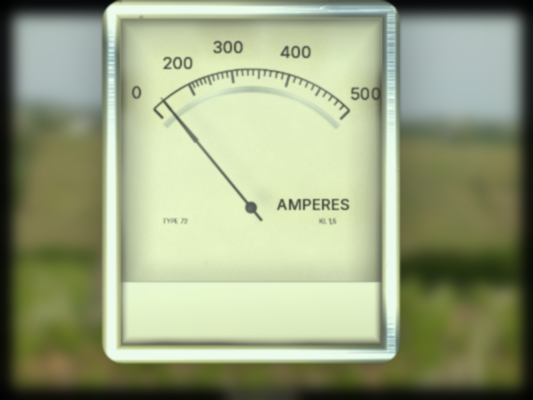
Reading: 100 A
